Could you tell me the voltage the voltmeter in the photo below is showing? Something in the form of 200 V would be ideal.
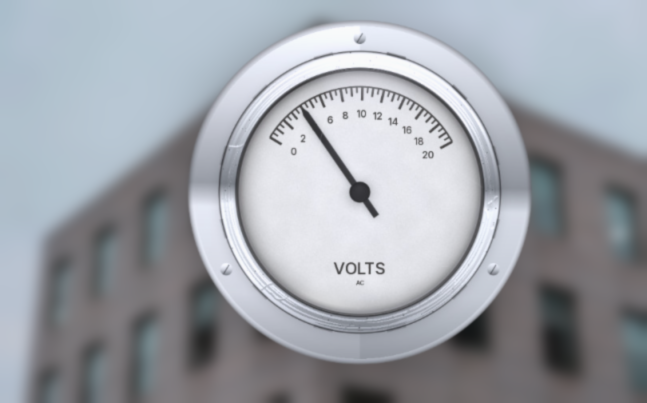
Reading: 4 V
